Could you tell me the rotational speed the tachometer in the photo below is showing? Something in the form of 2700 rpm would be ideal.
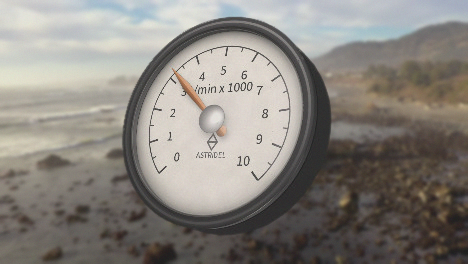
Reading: 3250 rpm
